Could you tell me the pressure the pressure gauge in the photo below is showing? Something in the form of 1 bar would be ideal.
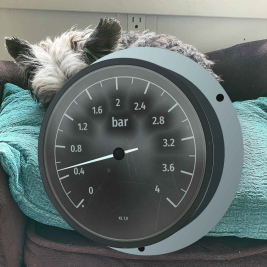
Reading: 0.5 bar
